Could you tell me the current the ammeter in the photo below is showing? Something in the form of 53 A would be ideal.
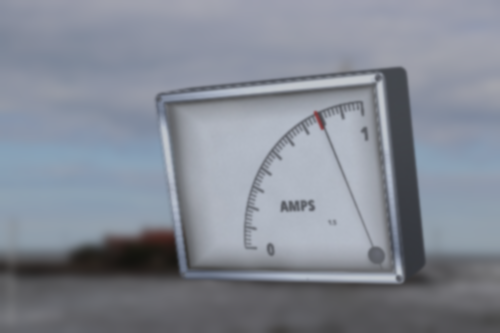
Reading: 0.8 A
